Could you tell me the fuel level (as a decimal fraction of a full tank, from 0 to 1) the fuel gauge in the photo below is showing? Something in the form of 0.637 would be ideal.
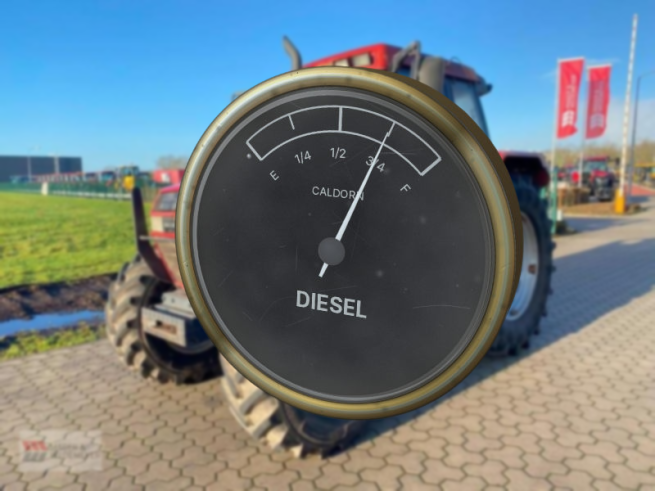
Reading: 0.75
